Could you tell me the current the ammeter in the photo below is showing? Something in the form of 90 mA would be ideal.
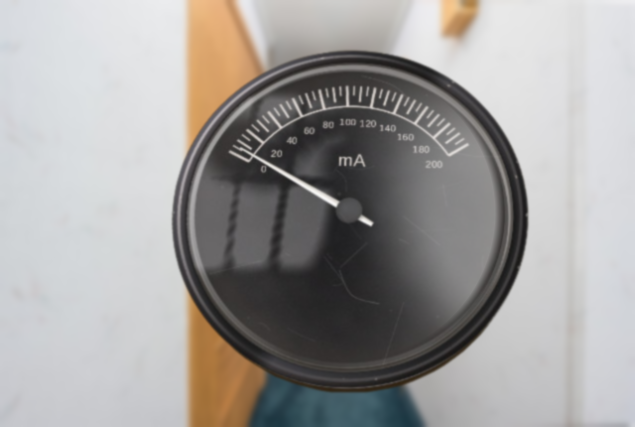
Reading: 5 mA
